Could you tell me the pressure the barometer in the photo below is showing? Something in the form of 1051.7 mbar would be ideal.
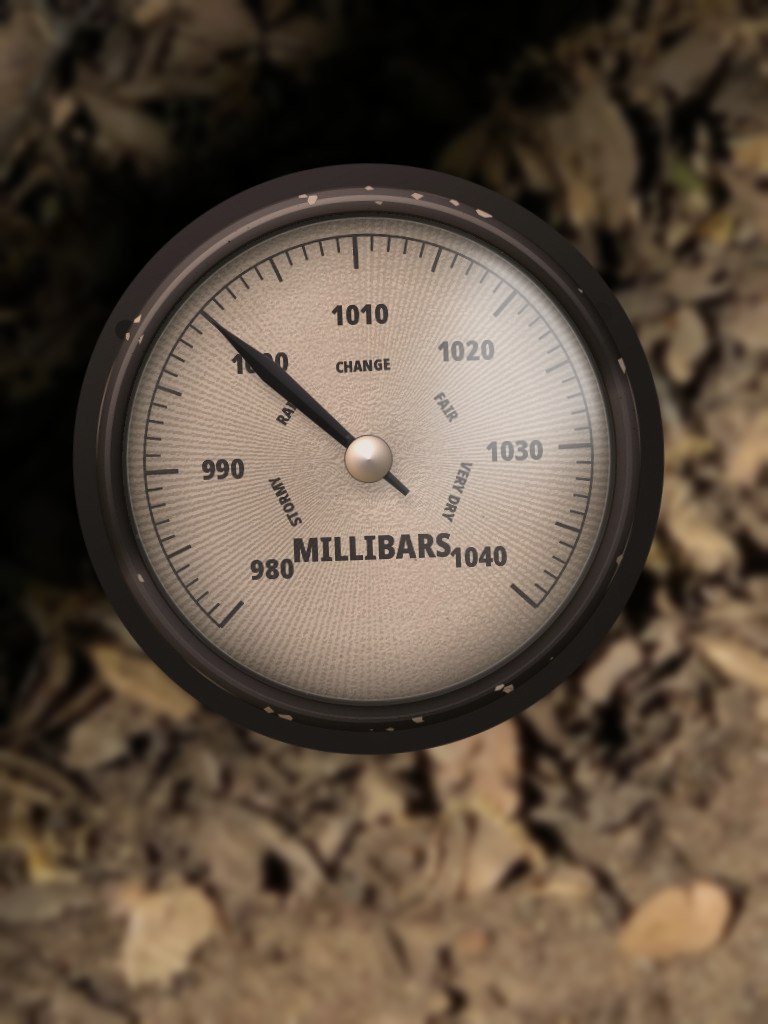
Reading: 1000 mbar
